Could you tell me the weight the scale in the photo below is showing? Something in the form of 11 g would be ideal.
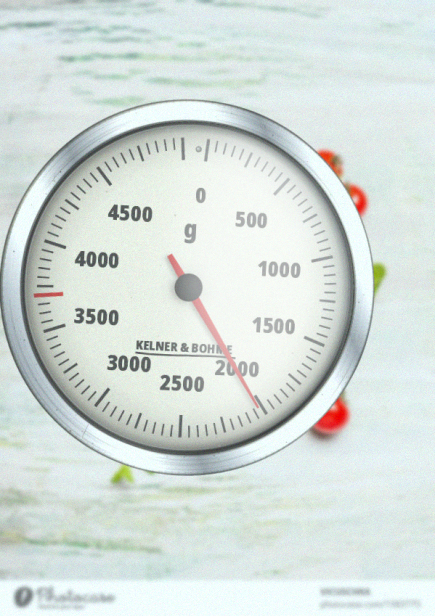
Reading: 2025 g
